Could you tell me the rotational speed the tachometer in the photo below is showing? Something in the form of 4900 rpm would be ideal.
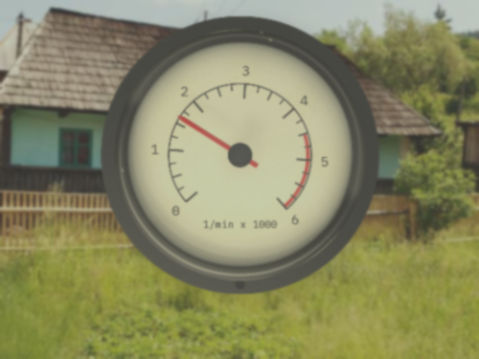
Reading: 1625 rpm
